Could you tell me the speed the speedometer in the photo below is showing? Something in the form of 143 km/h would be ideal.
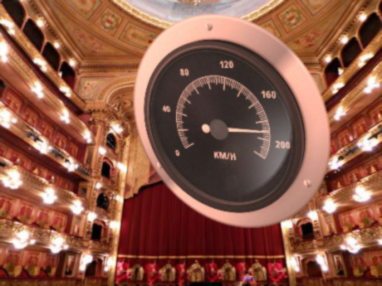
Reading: 190 km/h
